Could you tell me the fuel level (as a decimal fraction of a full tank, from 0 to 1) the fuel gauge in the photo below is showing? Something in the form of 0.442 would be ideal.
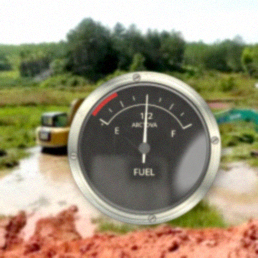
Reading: 0.5
